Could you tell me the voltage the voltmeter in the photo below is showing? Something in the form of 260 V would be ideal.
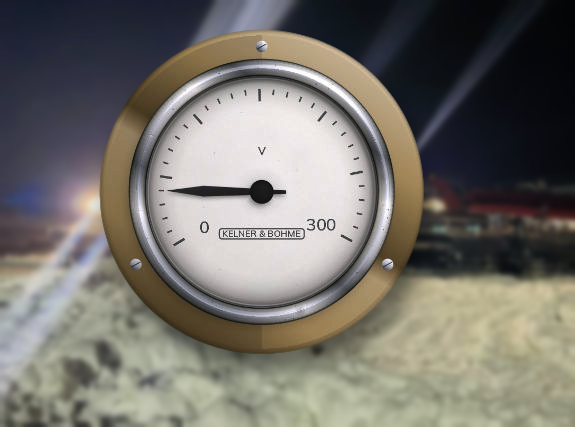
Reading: 40 V
